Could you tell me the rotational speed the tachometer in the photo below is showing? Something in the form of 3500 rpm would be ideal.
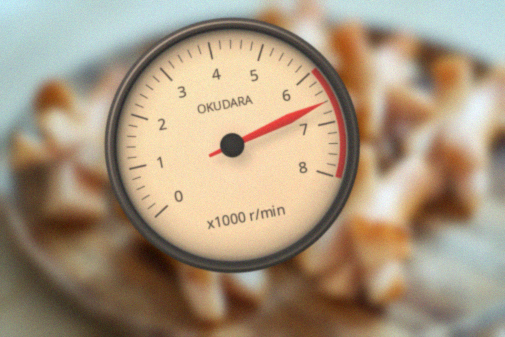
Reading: 6600 rpm
